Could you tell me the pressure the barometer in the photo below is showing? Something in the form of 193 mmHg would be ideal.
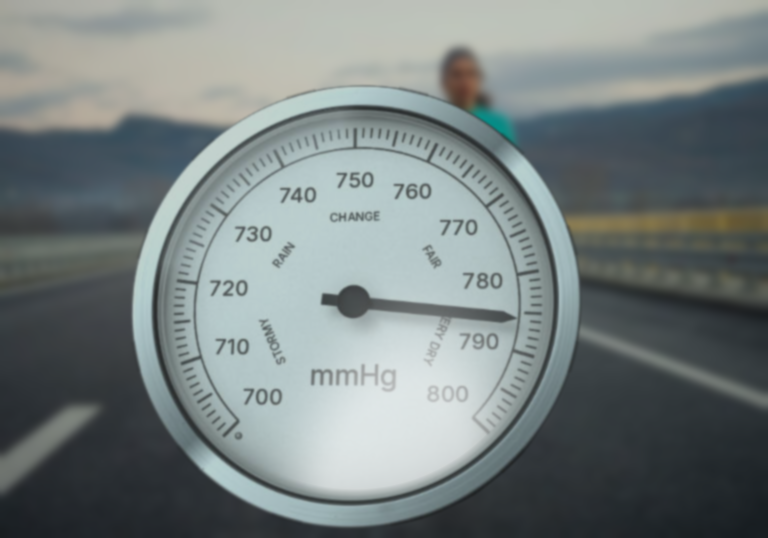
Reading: 786 mmHg
